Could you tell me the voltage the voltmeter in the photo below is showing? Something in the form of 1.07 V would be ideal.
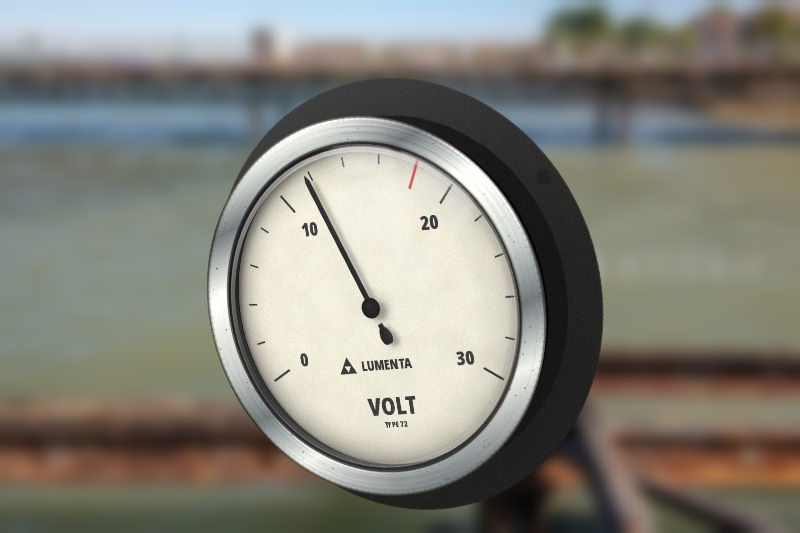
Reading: 12 V
